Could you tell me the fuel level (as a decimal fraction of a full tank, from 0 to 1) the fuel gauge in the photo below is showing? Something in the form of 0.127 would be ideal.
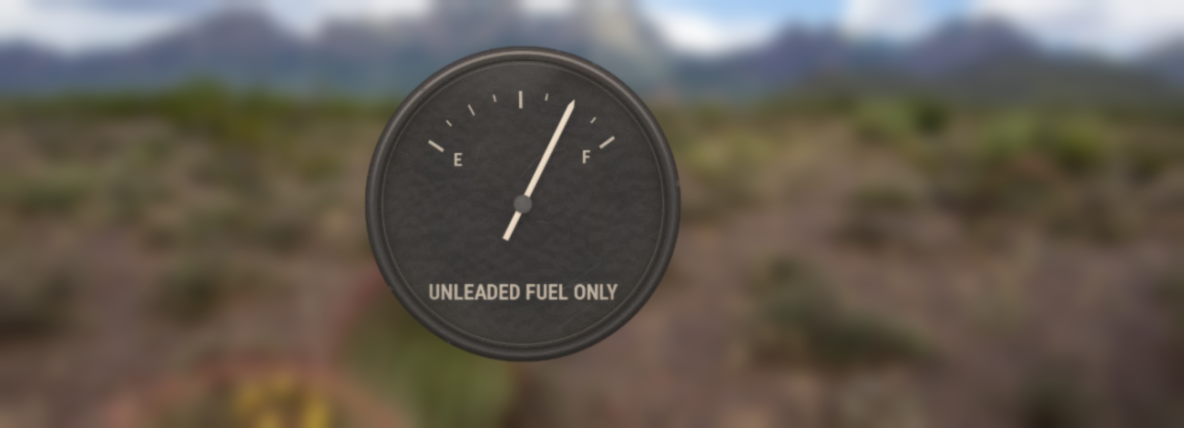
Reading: 0.75
